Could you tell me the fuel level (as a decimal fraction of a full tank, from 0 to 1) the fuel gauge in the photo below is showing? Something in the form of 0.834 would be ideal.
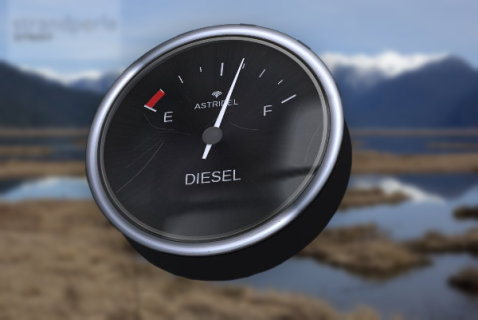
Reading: 0.625
